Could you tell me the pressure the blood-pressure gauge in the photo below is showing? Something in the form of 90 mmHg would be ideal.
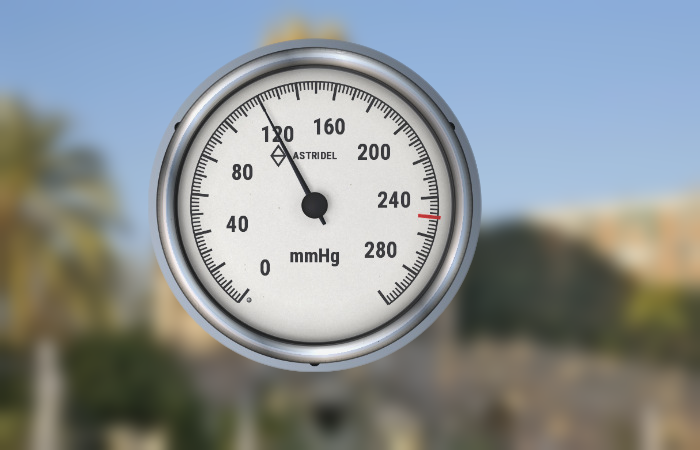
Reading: 120 mmHg
